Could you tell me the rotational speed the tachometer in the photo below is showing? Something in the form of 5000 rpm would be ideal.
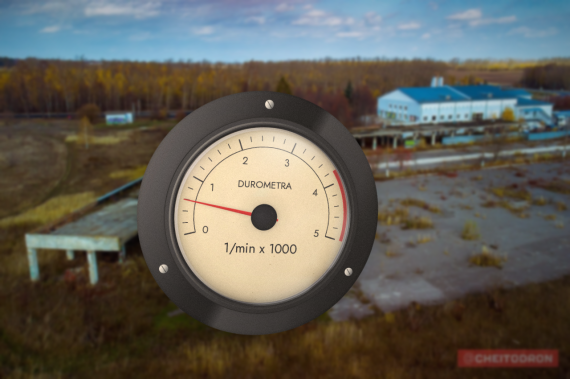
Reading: 600 rpm
